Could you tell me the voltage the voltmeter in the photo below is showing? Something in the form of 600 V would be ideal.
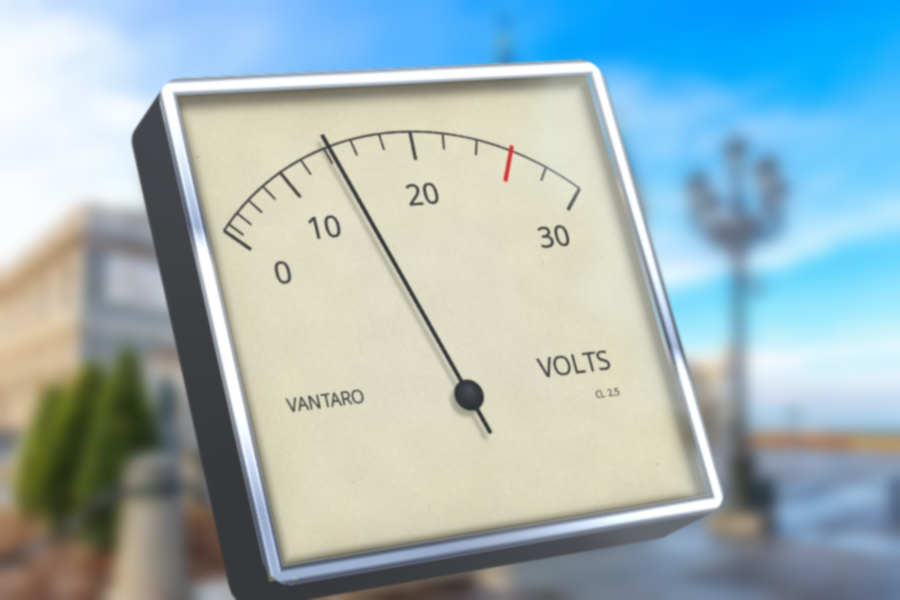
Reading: 14 V
